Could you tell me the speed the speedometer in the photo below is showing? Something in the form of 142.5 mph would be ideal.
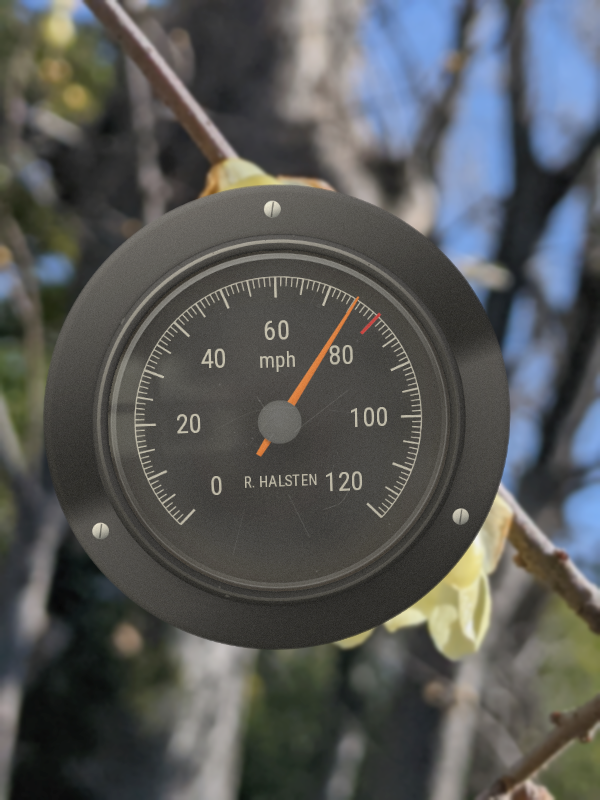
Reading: 75 mph
